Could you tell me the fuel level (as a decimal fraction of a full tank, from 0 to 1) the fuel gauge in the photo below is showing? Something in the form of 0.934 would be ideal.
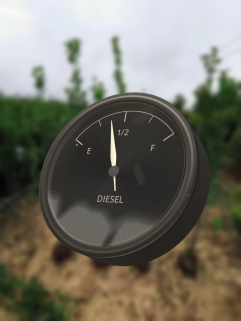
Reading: 0.375
